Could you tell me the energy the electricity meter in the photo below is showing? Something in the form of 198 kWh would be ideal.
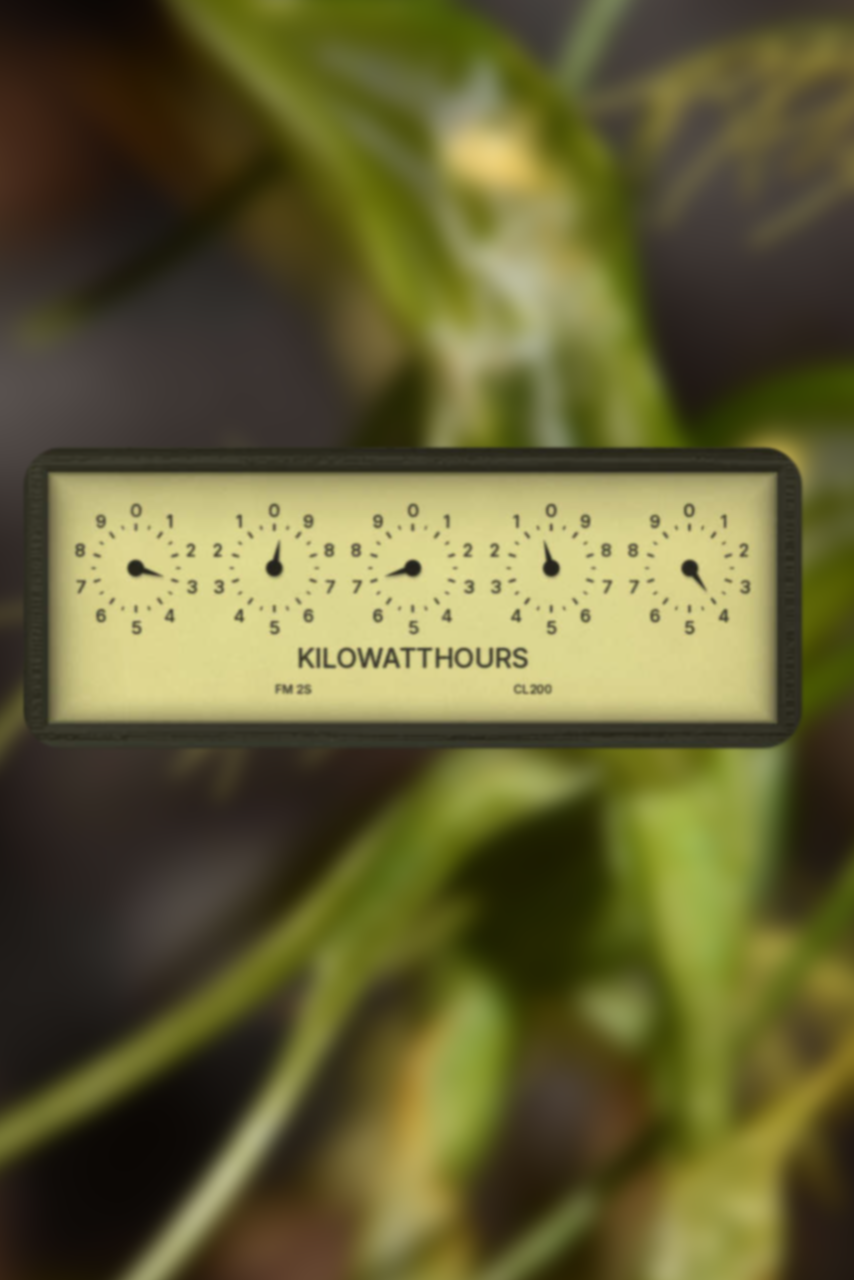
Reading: 29704 kWh
